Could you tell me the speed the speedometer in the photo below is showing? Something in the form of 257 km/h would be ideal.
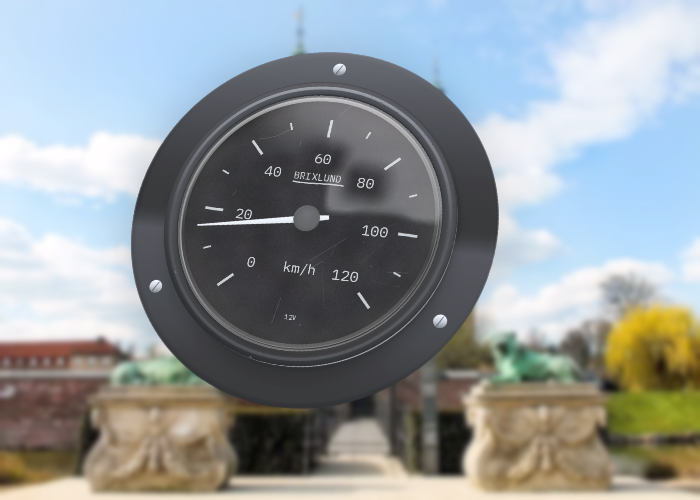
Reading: 15 km/h
